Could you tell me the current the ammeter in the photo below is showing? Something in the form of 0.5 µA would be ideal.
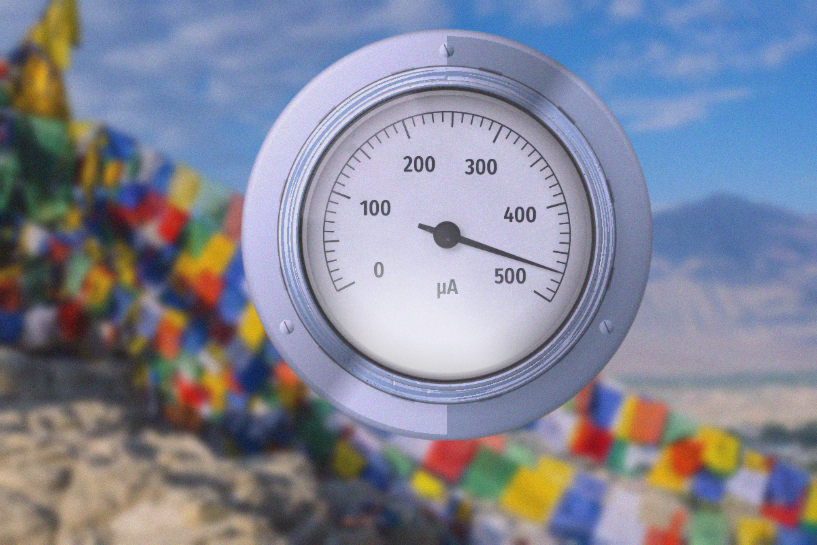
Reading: 470 µA
